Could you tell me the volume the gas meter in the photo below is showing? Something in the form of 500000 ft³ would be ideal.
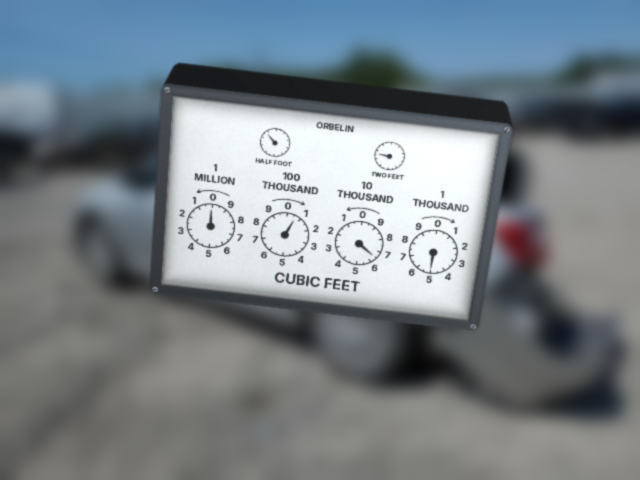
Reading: 6500 ft³
